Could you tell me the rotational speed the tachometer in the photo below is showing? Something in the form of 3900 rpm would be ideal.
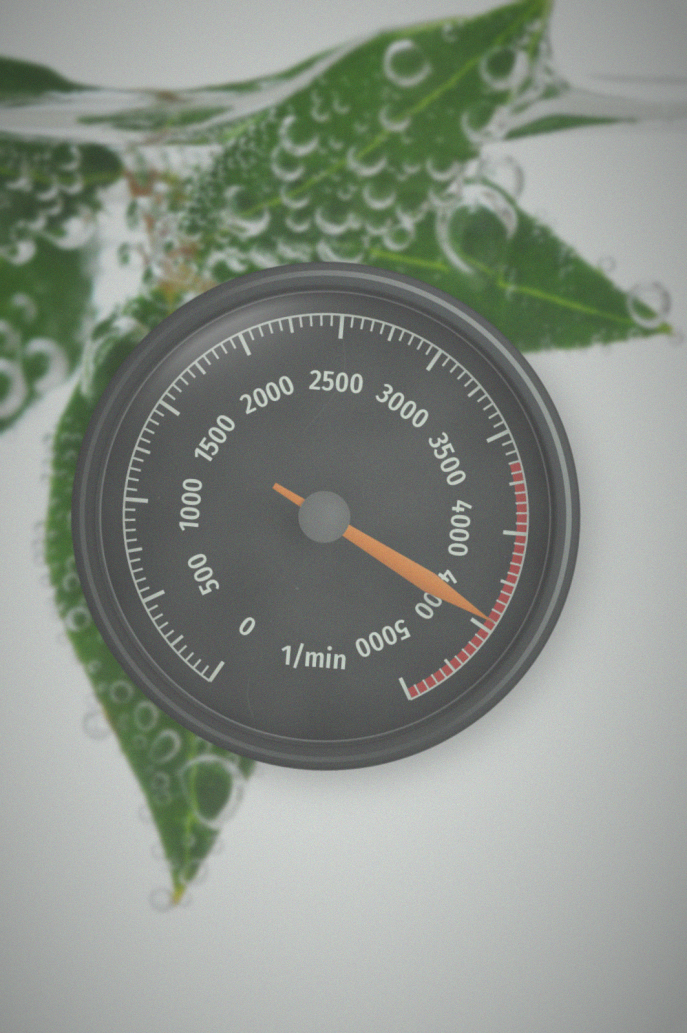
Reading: 4450 rpm
